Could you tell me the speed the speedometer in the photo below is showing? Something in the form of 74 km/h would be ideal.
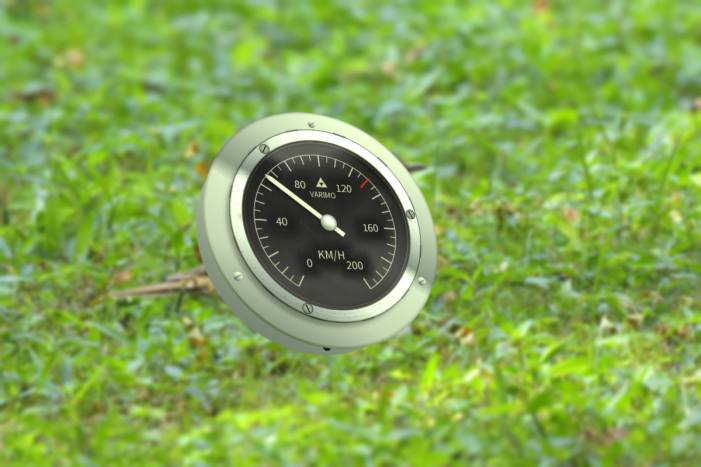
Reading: 65 km/h
